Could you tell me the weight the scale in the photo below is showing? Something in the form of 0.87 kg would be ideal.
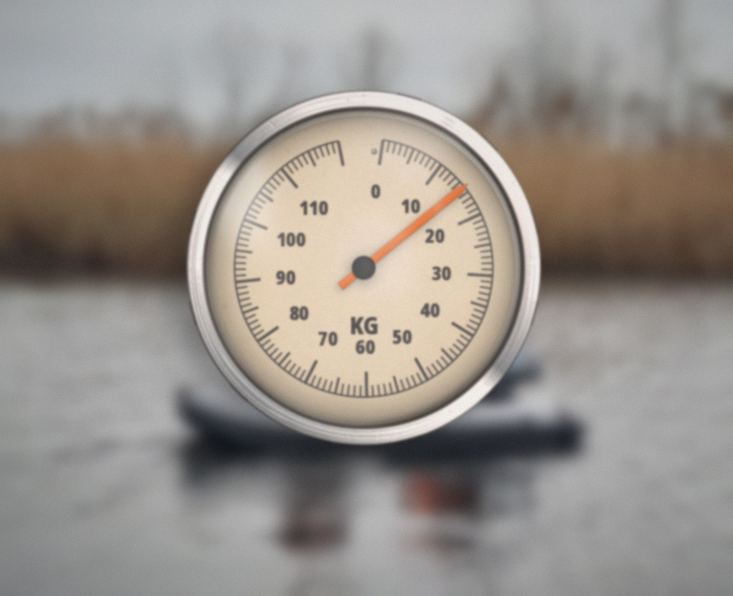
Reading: 15 kg
